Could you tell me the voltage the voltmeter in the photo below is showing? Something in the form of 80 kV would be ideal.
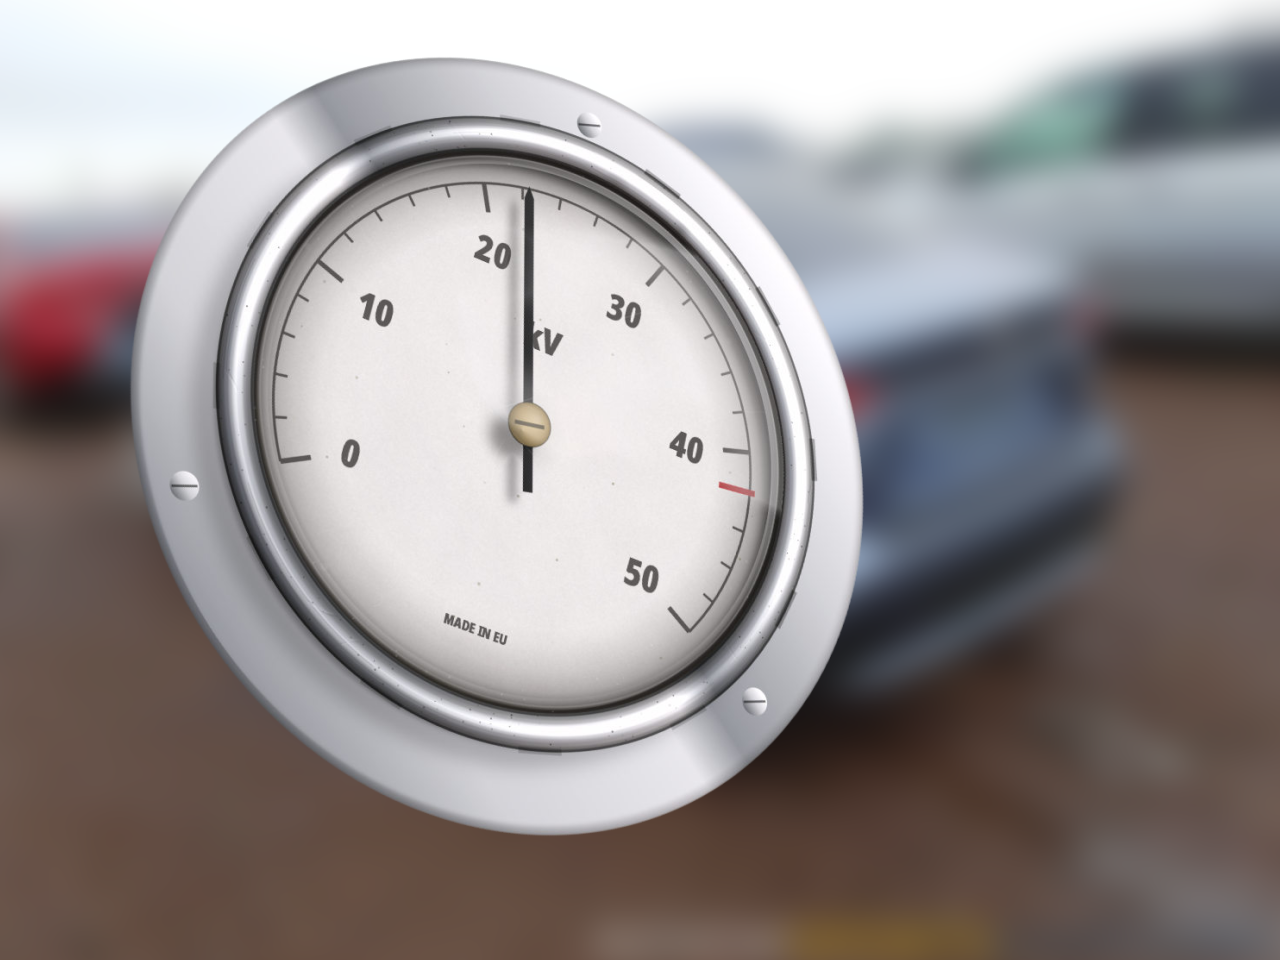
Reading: 22 kV
